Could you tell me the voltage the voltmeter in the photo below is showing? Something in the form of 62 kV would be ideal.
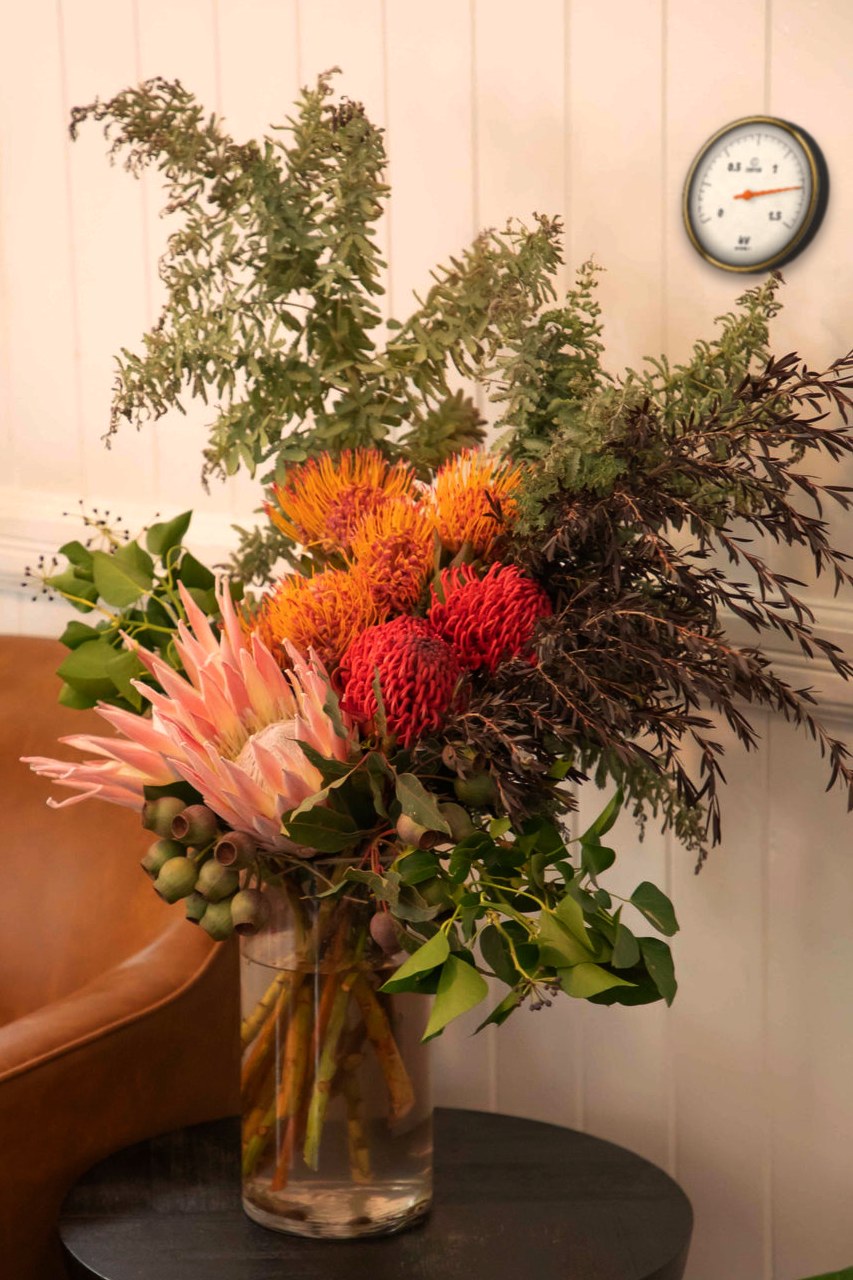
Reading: 1.25 kV
